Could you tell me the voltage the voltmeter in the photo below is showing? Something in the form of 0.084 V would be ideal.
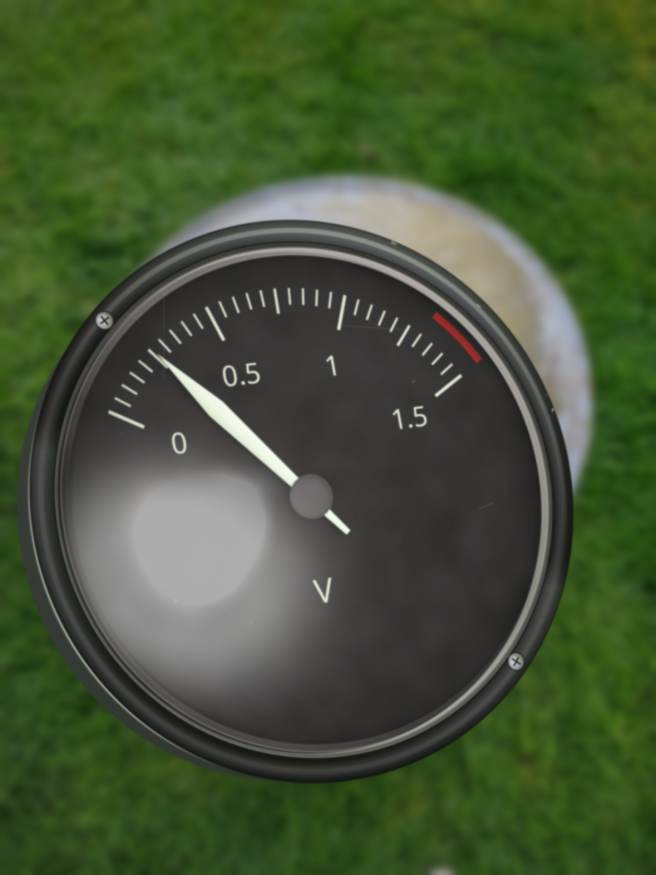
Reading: 0.25 V
